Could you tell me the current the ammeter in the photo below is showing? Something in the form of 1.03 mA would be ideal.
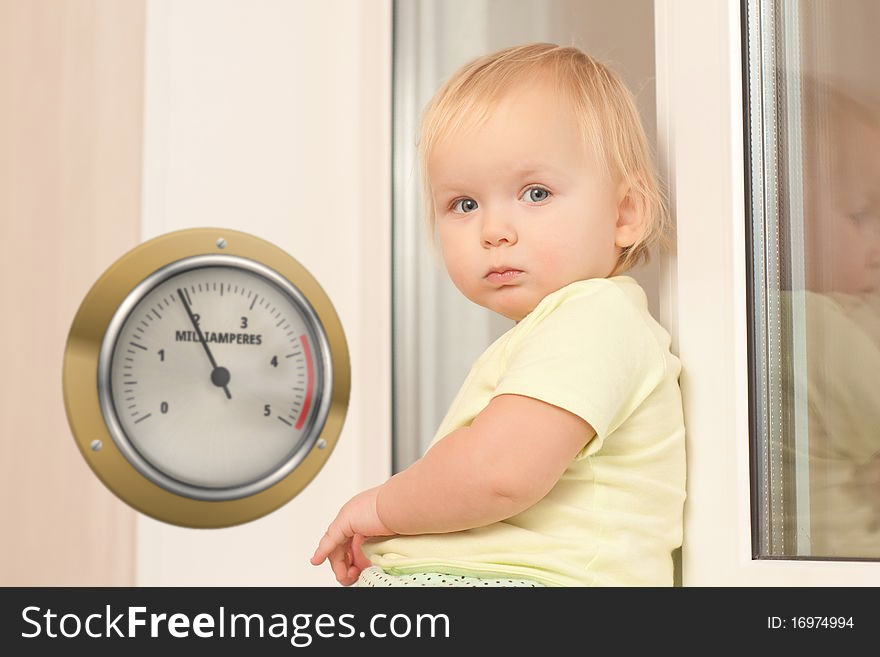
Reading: 1.9 mA
